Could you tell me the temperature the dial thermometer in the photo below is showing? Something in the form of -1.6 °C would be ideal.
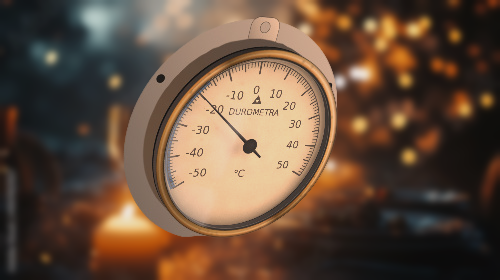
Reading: -20 °C
